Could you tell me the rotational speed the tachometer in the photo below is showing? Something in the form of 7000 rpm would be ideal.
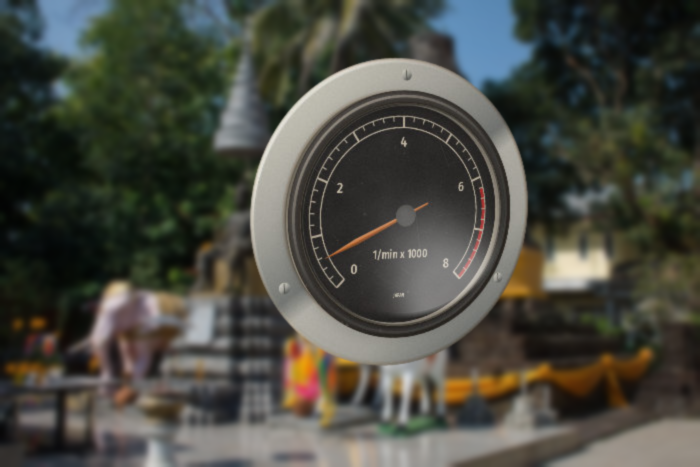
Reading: 600 rpm
